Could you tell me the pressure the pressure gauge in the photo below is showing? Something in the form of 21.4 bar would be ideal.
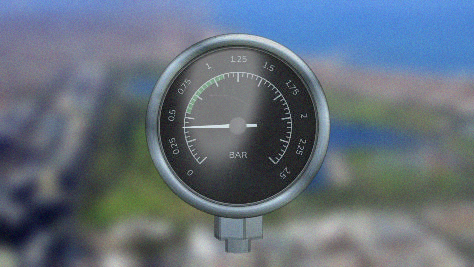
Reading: 0.4 bar
